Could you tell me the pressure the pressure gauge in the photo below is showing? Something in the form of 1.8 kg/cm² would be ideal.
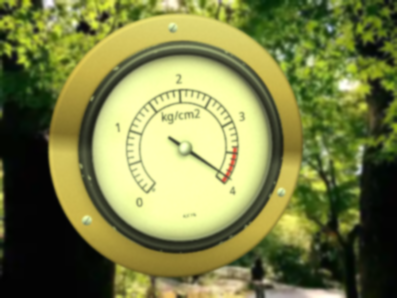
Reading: 3.9 kg/cm²
